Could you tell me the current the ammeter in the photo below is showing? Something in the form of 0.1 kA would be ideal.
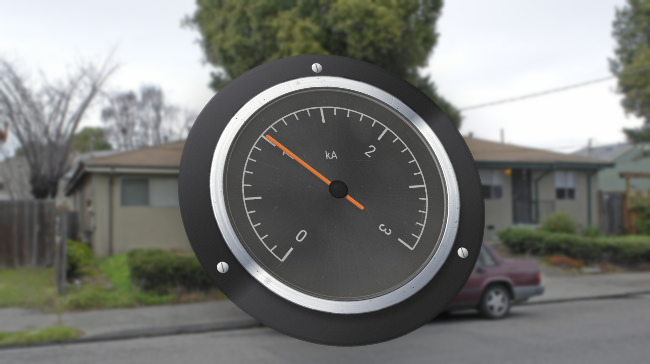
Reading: 1 kA
